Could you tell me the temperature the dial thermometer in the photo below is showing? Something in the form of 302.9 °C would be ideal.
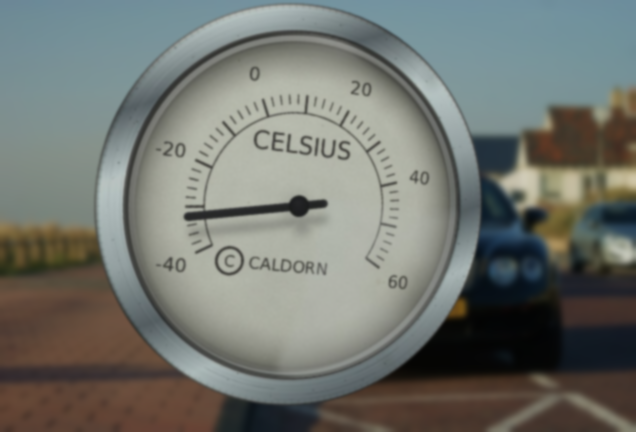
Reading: -32 °C
